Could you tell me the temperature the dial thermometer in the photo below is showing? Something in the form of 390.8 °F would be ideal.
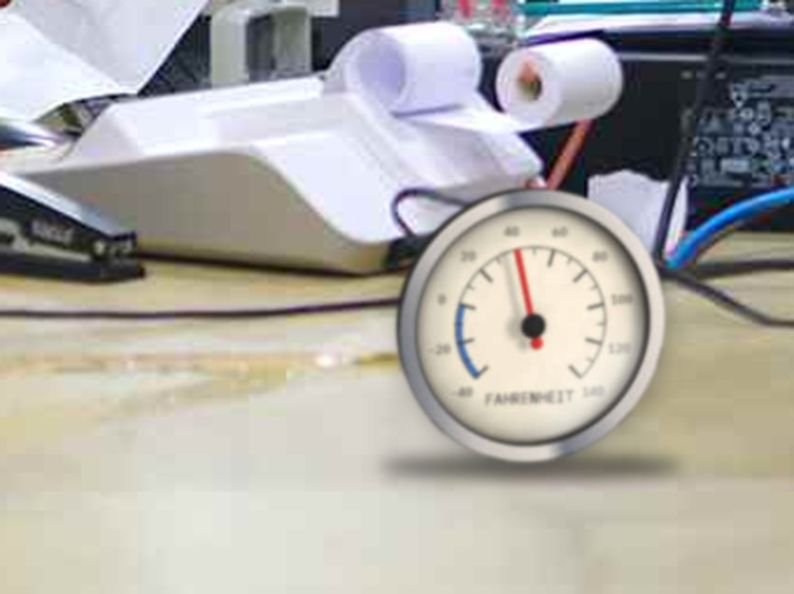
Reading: 40 °F
